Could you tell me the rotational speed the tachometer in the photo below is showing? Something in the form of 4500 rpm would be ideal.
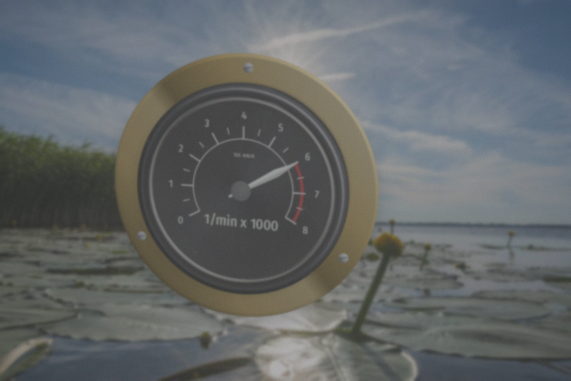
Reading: 6000 rpm
